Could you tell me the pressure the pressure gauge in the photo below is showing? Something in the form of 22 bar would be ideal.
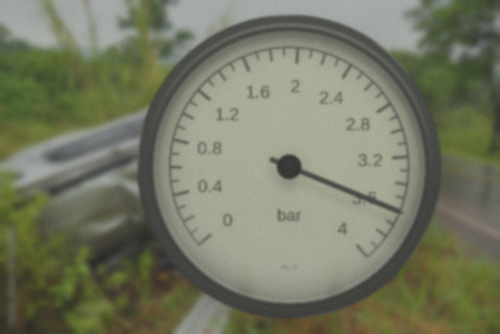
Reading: 3.6 bar
